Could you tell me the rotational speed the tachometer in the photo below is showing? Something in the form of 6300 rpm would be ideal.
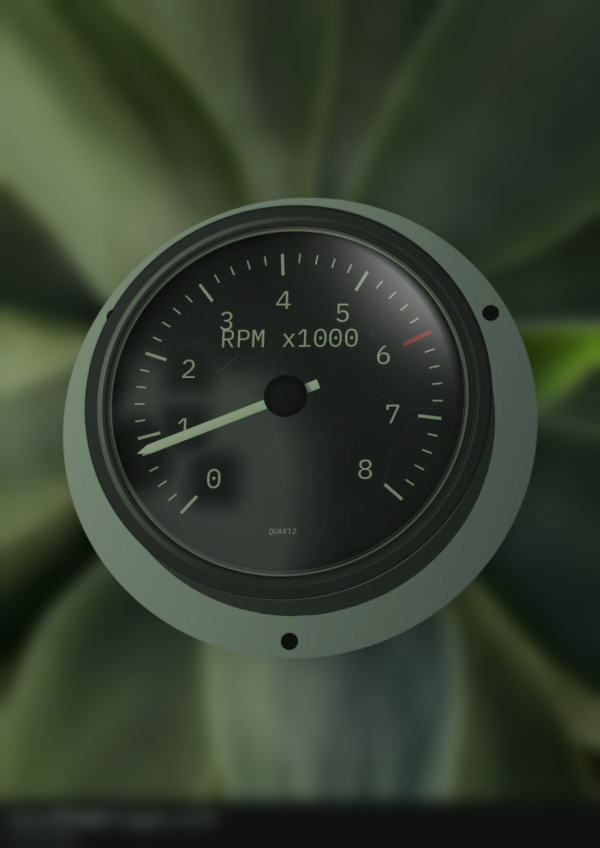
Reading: 800 rpm
